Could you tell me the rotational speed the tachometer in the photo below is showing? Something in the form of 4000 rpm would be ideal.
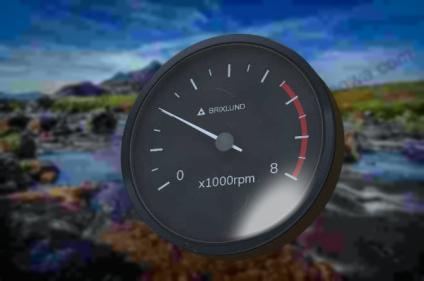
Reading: 2000 rpm
